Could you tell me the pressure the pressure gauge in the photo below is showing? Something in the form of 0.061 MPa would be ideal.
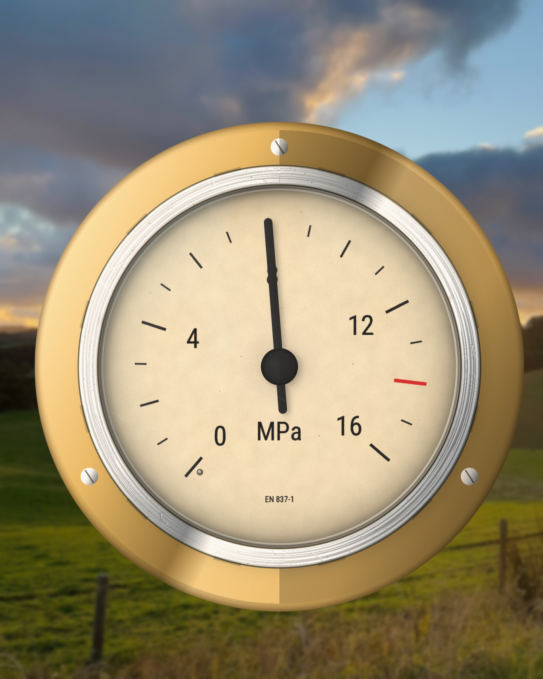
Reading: 8 MPa
